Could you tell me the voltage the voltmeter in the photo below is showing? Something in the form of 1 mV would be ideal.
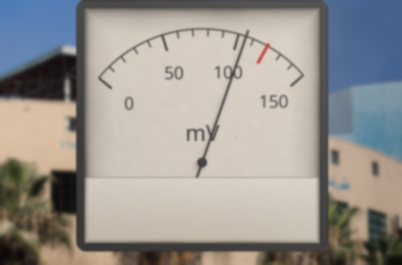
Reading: 105 mV
